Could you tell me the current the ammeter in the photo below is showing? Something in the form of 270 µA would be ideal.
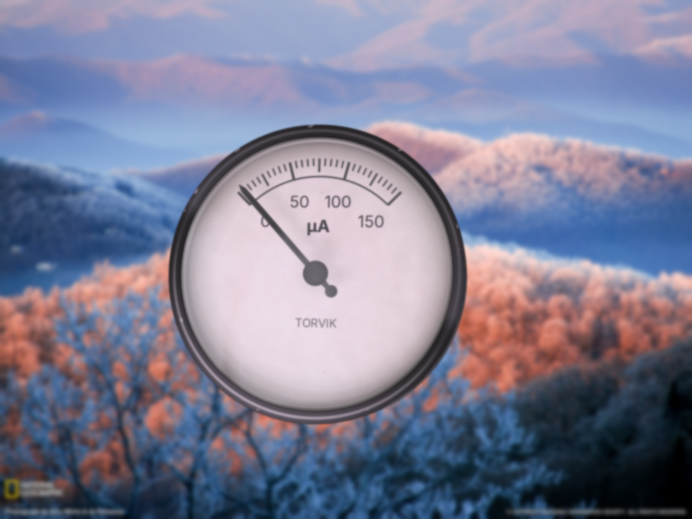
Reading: 5 µA
